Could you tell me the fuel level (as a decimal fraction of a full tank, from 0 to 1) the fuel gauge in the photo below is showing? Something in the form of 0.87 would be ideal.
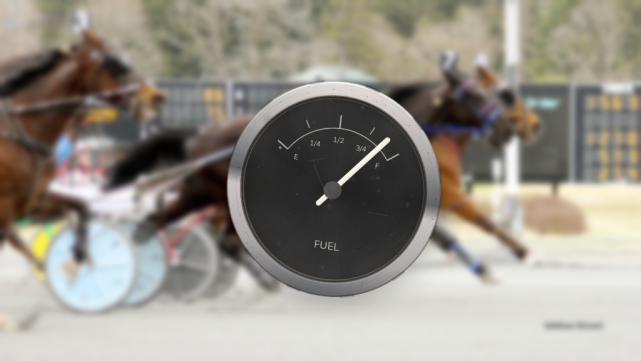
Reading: 0.875
